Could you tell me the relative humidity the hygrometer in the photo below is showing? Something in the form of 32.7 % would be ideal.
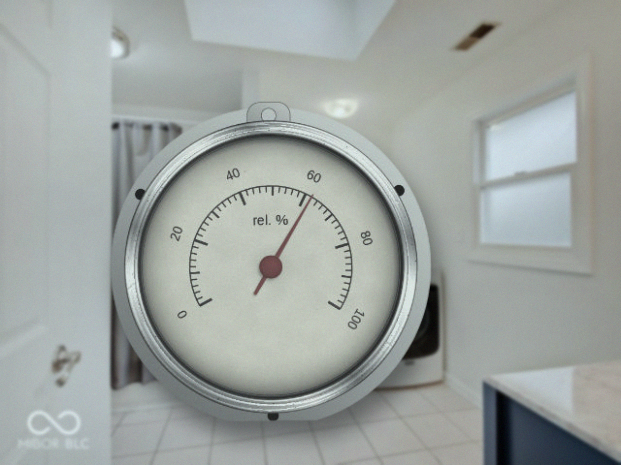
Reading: 62 %
